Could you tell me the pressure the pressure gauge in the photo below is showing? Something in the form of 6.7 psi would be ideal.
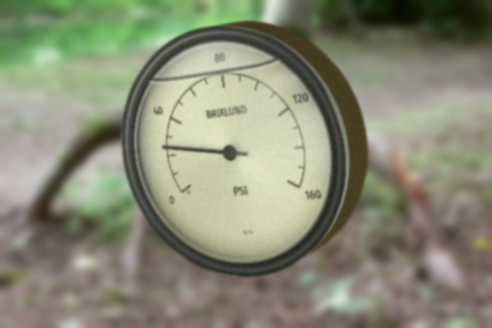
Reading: 25 psi
